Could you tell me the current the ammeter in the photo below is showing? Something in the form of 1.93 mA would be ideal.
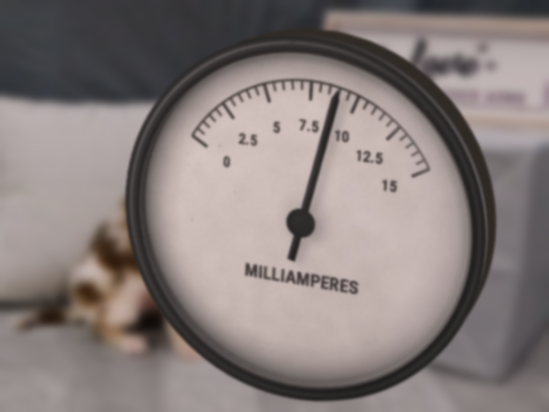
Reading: 9 mA
